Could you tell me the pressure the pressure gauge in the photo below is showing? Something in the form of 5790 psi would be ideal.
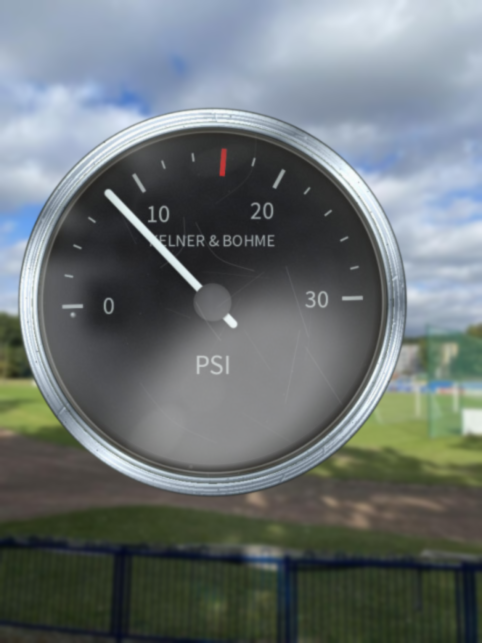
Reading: 8 psi
